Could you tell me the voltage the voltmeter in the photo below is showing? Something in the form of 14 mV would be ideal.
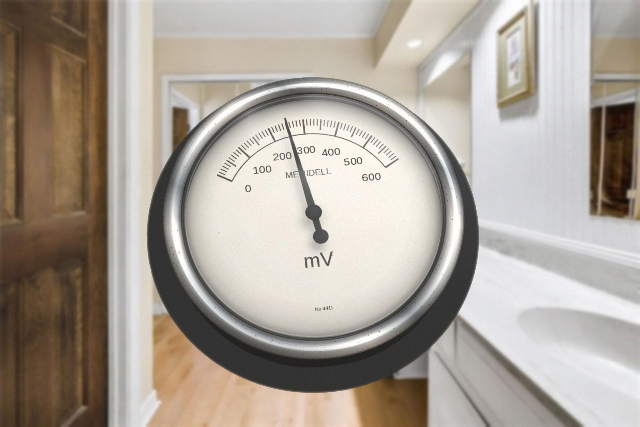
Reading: 250 mV
